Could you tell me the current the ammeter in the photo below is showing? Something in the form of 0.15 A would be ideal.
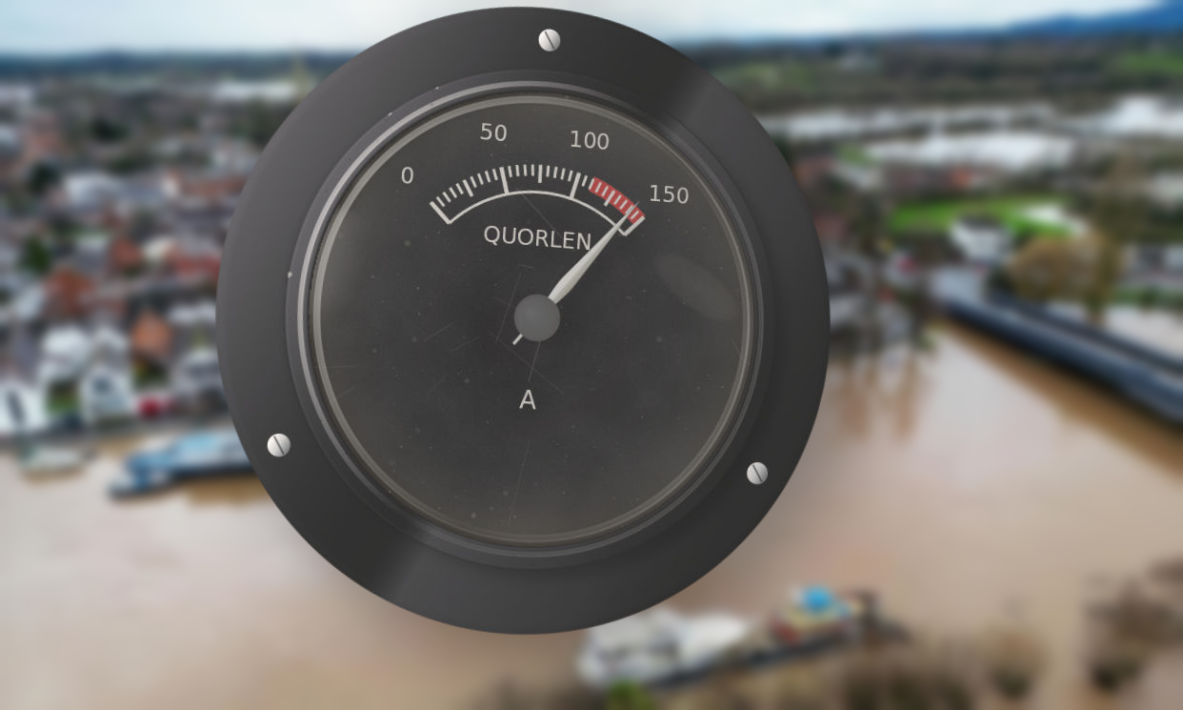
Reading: 140 A
